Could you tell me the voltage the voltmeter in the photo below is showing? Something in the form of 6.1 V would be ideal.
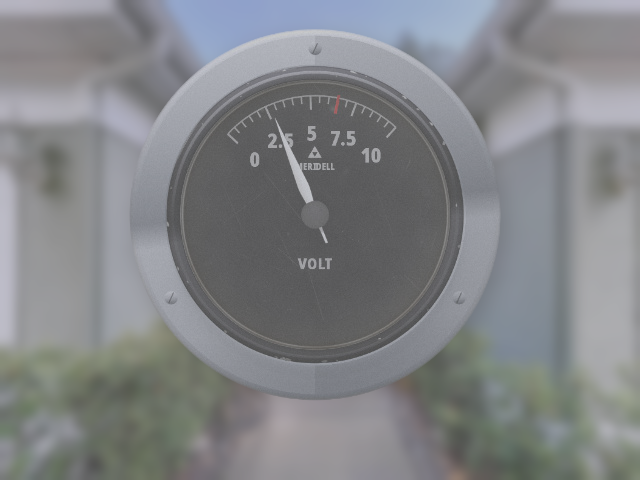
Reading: 2.75 V
